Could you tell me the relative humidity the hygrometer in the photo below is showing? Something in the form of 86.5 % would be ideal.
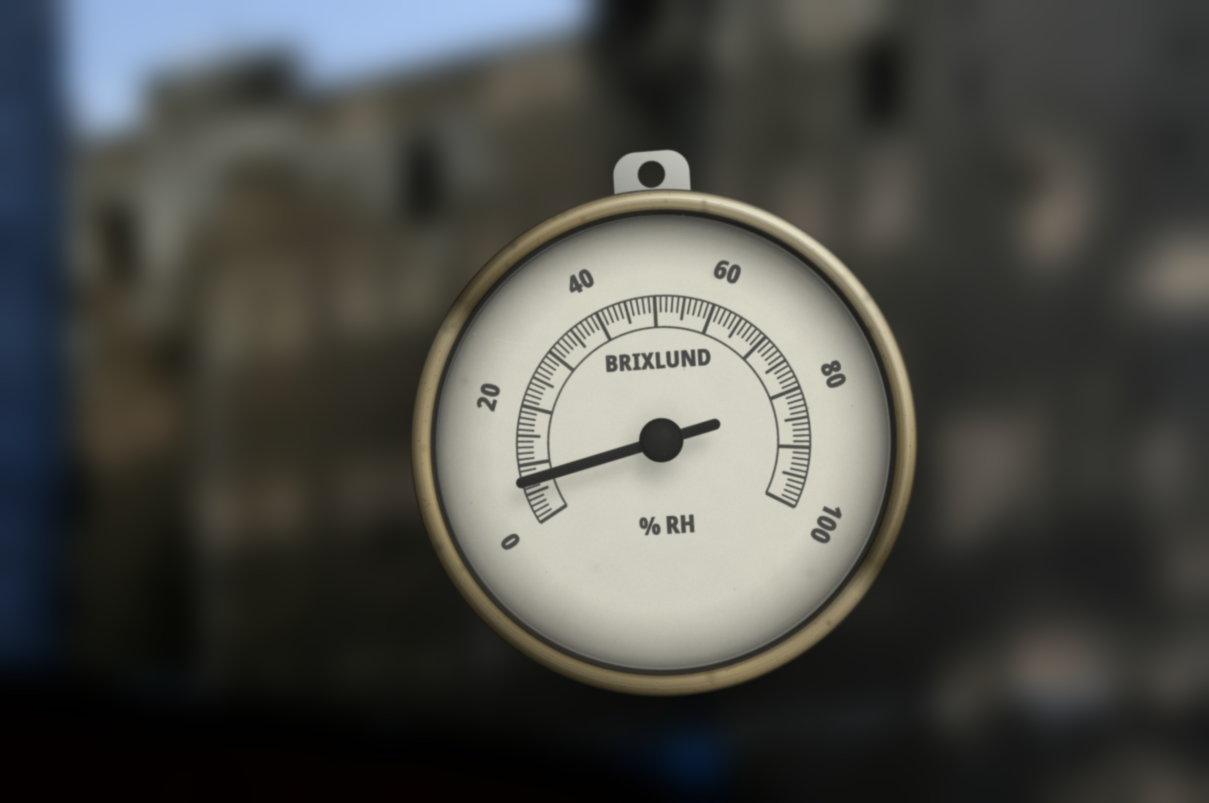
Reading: 7 %
